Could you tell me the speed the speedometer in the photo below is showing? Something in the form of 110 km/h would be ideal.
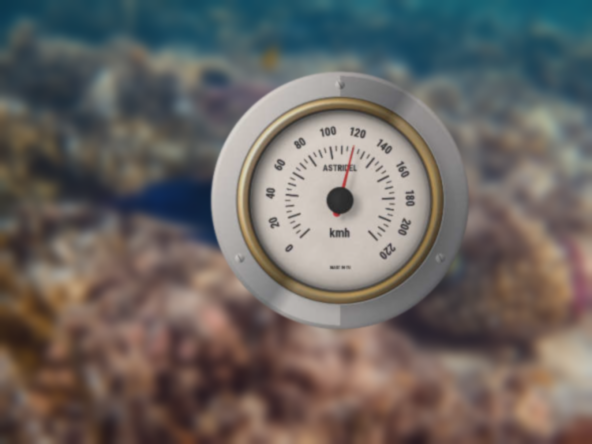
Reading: 120 km/h
